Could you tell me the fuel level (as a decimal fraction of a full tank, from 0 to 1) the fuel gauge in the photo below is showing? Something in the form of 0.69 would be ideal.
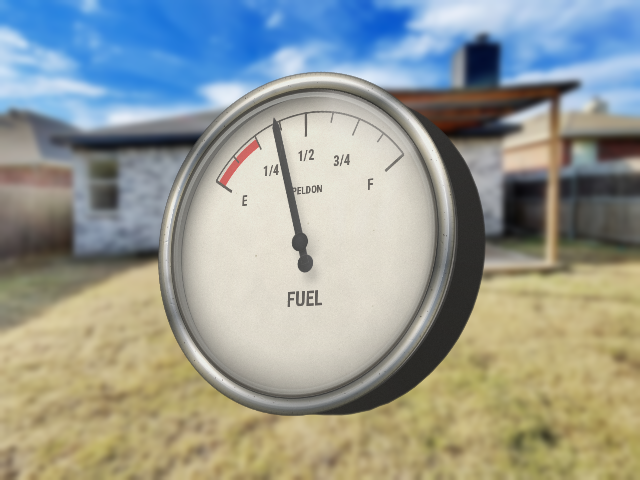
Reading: 0.375
